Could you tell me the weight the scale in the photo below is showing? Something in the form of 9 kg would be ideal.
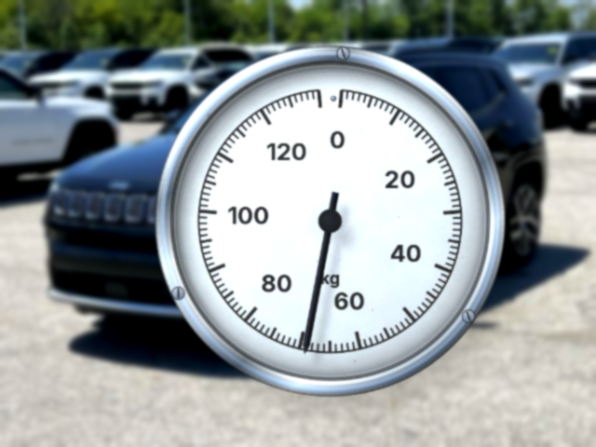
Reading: 69 kg
